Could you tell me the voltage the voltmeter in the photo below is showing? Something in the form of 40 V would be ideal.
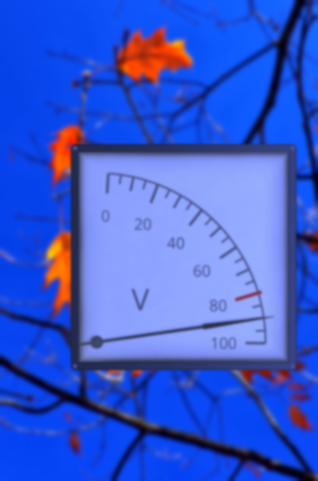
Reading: 90 V
